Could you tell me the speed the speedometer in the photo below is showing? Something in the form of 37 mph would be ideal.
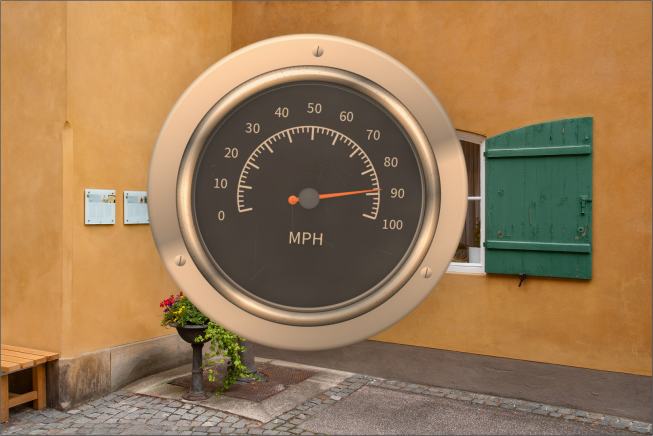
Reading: 88 mph
